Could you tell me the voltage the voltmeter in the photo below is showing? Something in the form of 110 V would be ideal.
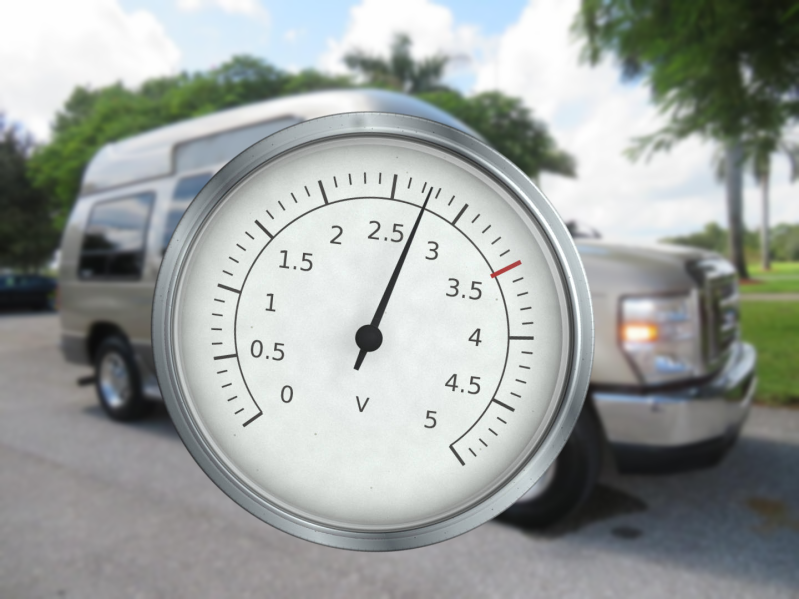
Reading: 2.75 V
